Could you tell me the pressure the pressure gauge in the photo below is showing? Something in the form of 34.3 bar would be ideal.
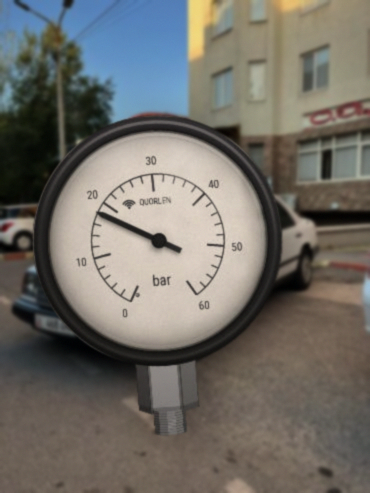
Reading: 18 bar
